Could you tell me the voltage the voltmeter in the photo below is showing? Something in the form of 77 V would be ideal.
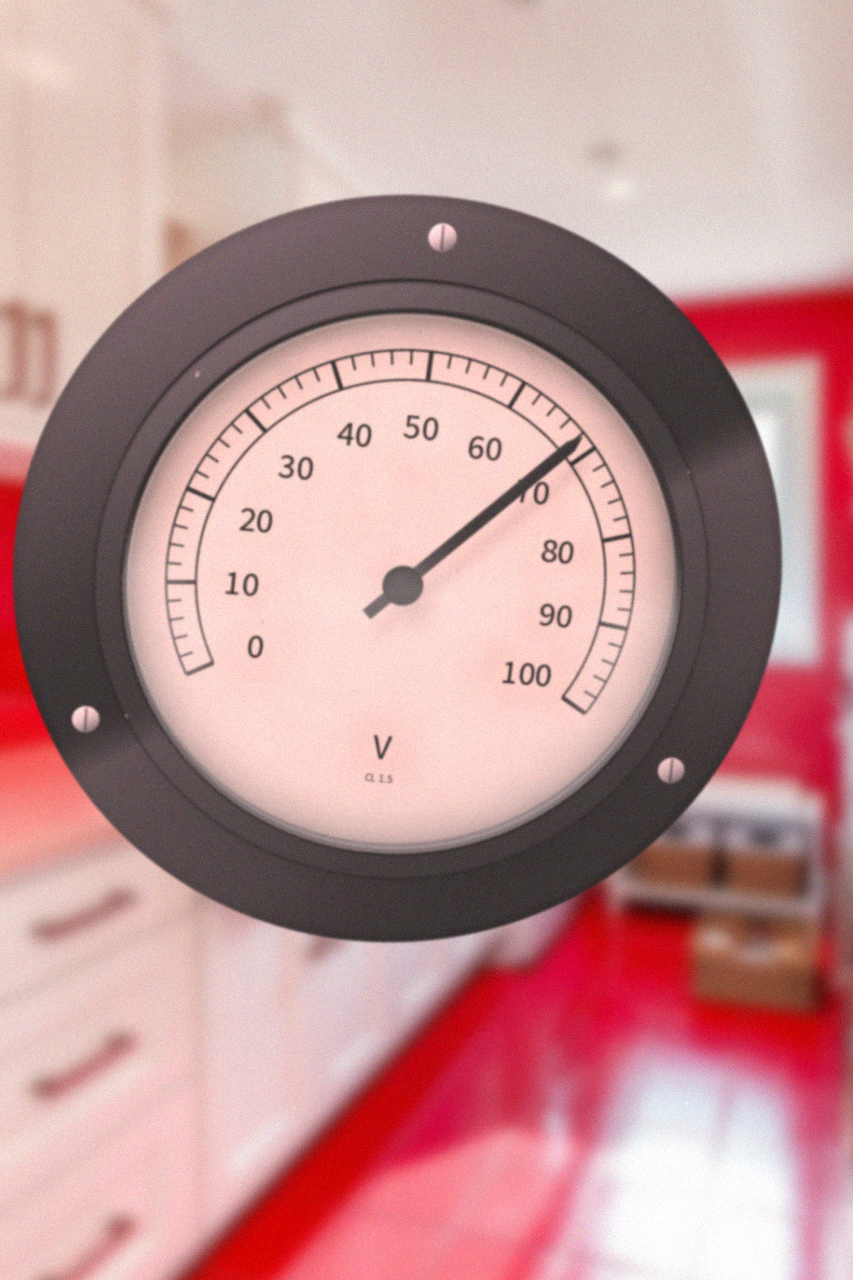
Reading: 68 V
